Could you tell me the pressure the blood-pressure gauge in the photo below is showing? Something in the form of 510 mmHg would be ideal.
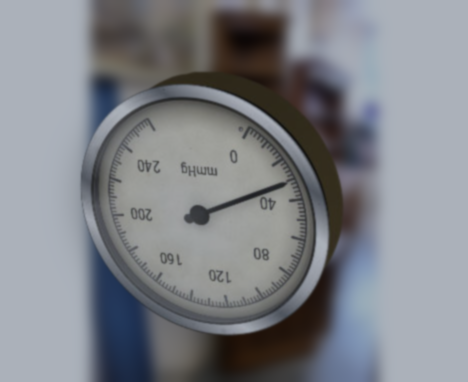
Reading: 30 mmHg
